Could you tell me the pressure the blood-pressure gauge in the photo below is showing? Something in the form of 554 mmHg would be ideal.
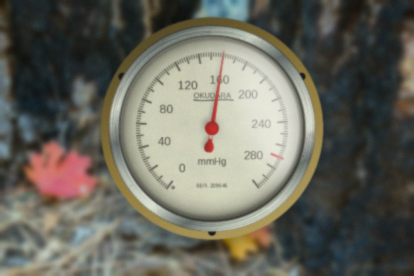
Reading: 160 mmHg
